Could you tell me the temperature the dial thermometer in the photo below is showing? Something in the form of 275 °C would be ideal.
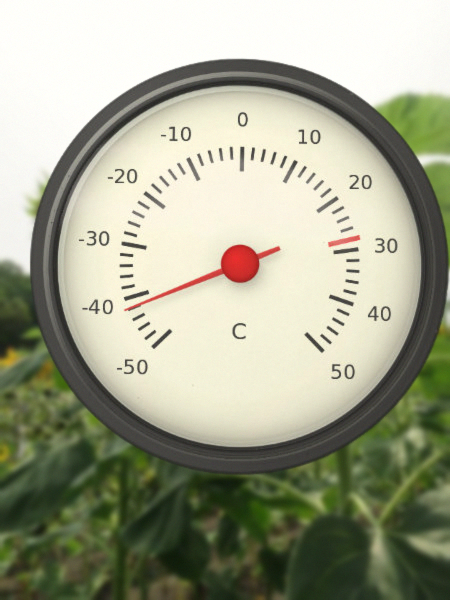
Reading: -42 °C
